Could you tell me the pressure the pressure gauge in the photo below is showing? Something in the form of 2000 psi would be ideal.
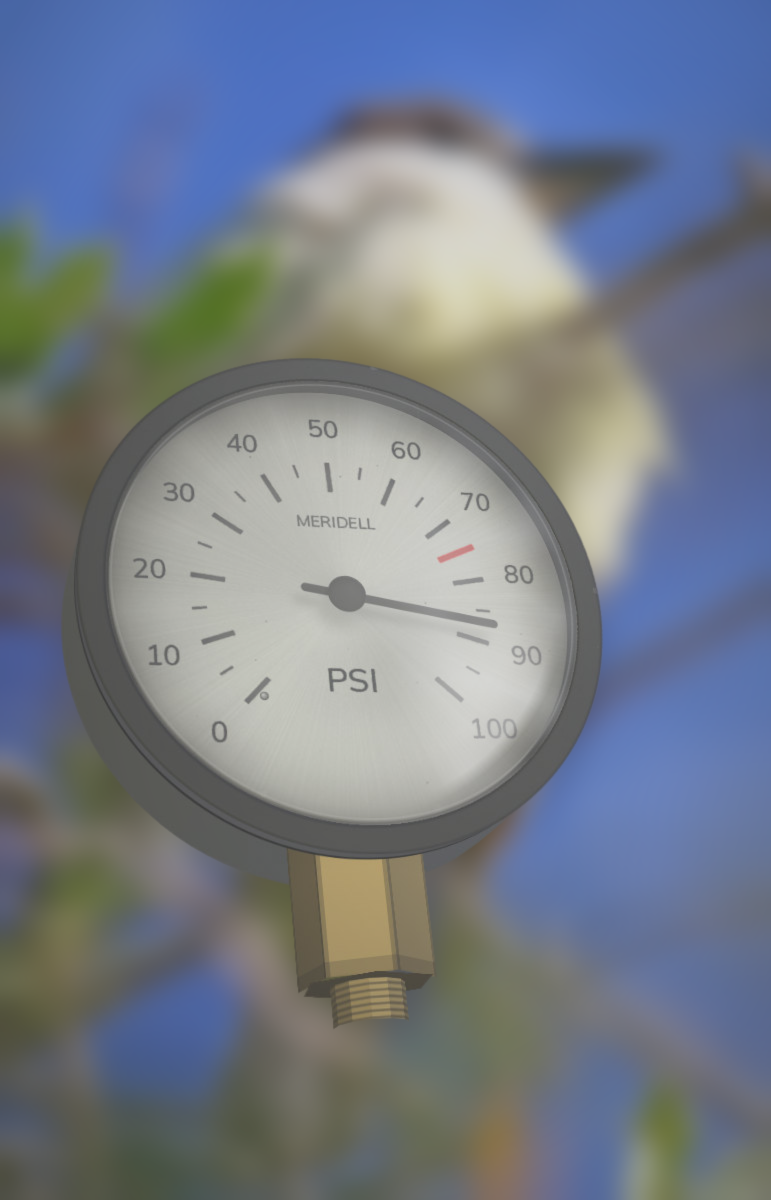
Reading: 87.5 psi
